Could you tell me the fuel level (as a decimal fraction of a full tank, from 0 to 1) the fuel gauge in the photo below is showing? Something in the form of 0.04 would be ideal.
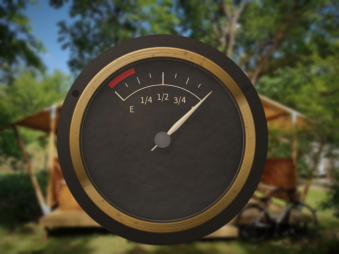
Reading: 1
